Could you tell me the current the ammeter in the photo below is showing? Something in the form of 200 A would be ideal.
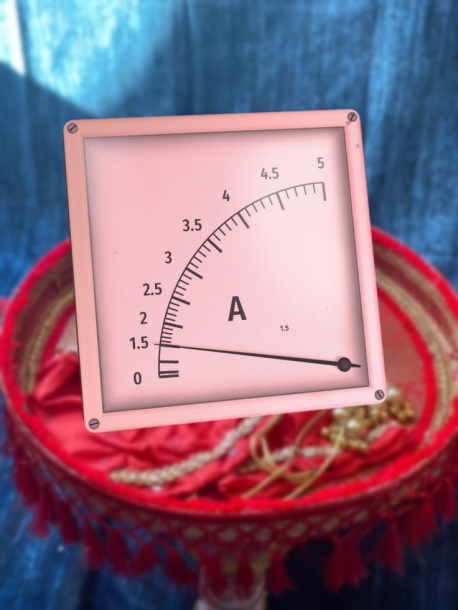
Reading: 1.5 A
